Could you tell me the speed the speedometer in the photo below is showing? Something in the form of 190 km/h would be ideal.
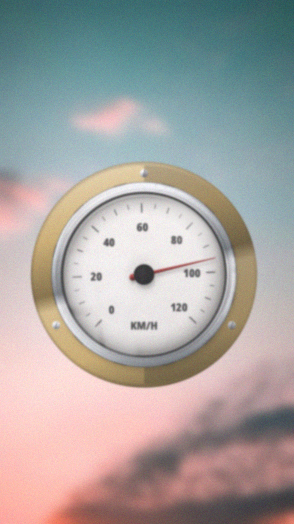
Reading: 95 km/h
